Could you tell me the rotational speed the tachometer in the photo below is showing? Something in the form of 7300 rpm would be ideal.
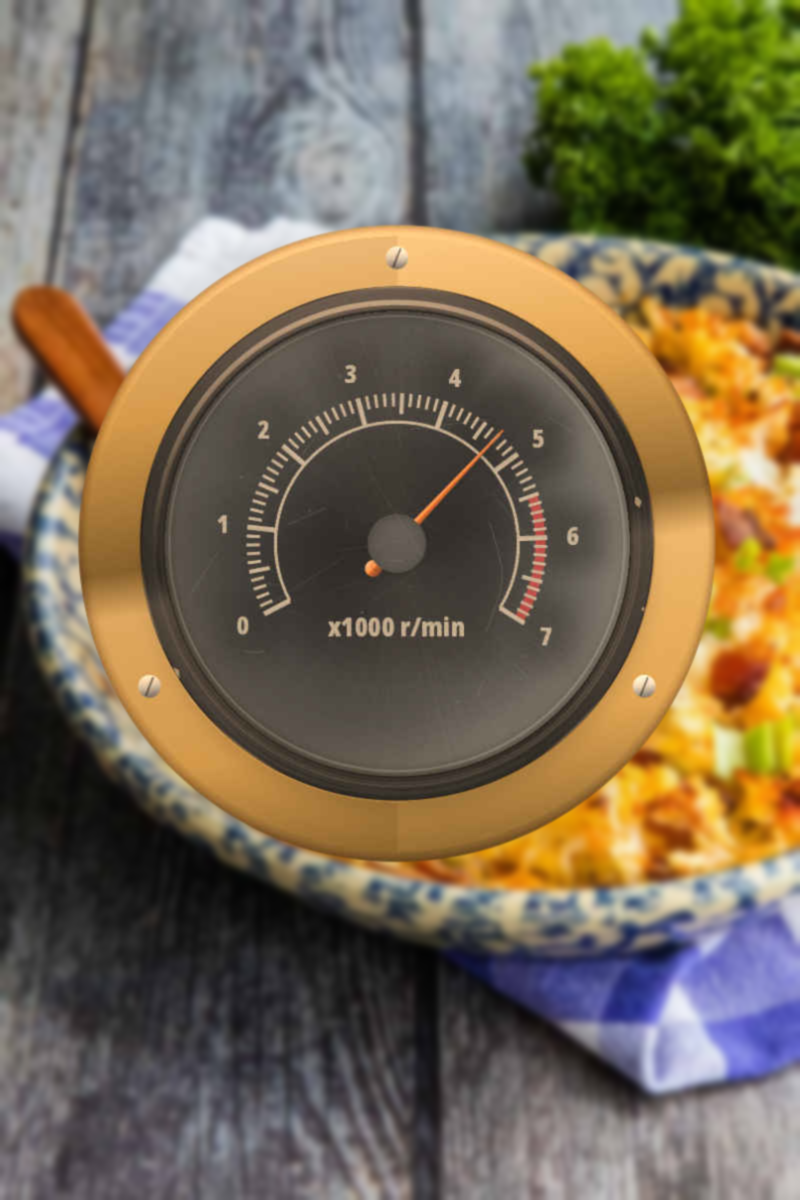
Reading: 4700 rpm
